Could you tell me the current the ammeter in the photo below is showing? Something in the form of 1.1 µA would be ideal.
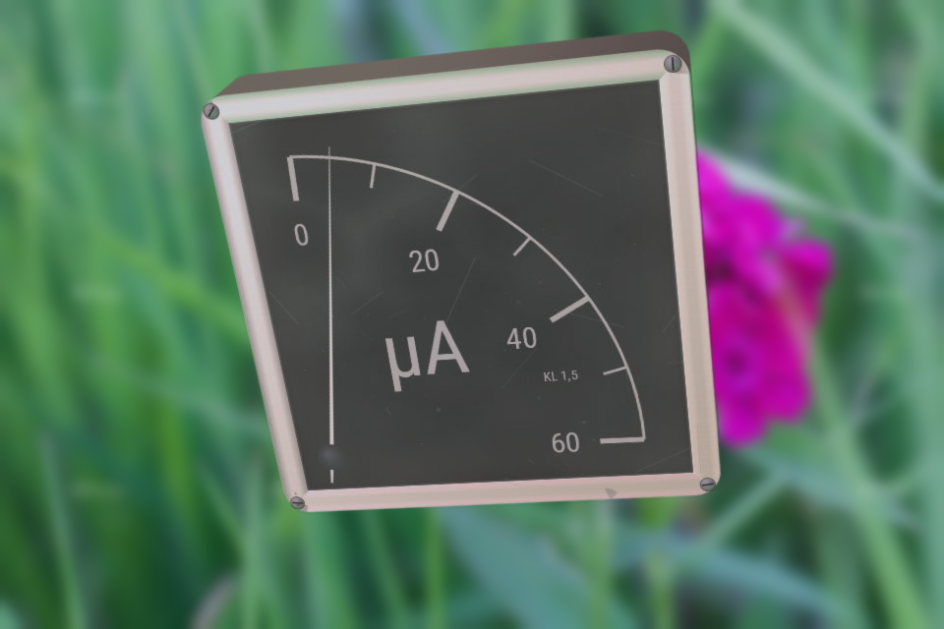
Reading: 5 µA
